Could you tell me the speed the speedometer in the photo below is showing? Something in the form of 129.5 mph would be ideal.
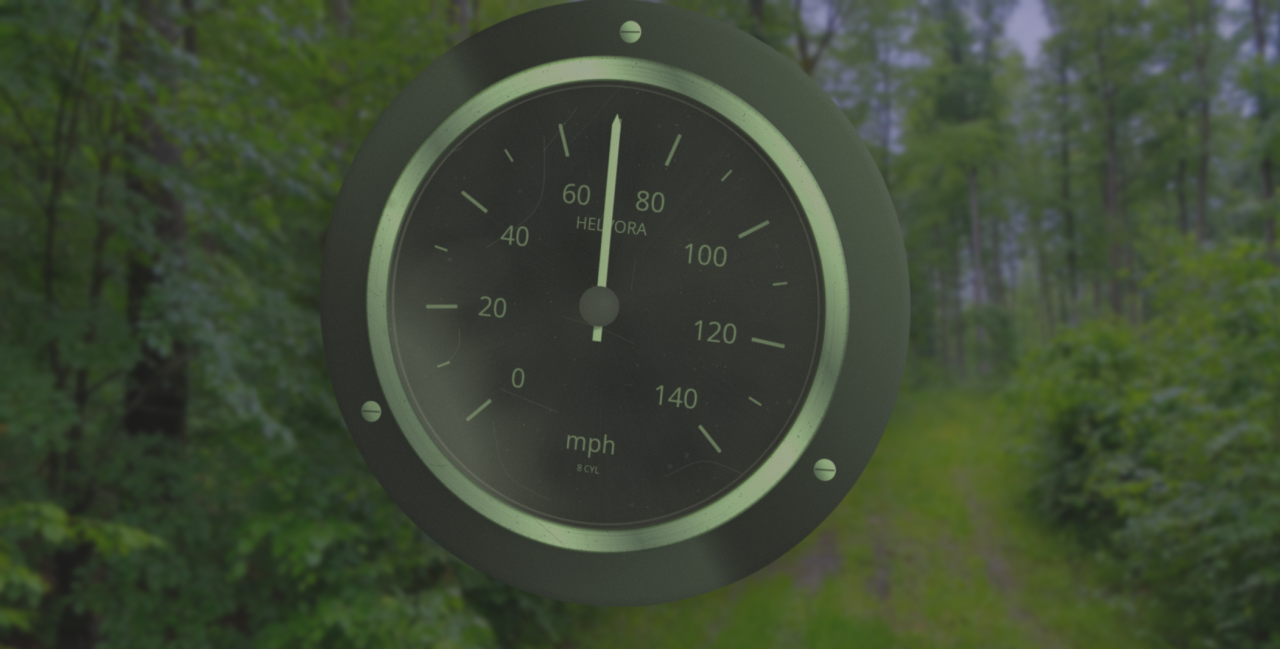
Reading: 70 mph
